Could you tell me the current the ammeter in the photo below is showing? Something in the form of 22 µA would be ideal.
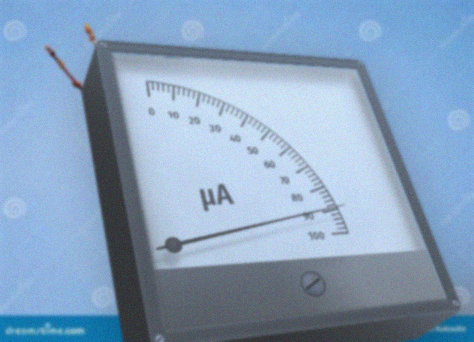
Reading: 90 µA
